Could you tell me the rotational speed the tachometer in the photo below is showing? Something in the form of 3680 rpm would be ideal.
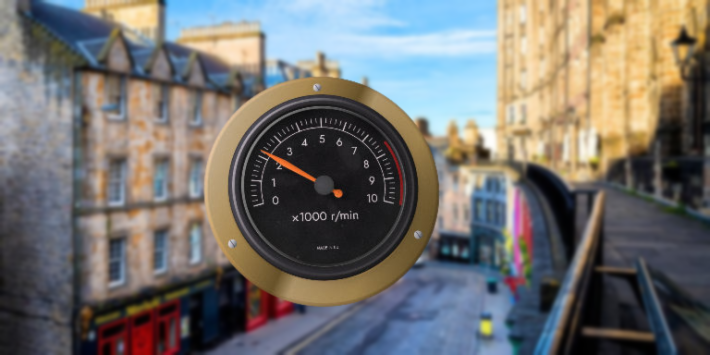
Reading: 2200 rpm
